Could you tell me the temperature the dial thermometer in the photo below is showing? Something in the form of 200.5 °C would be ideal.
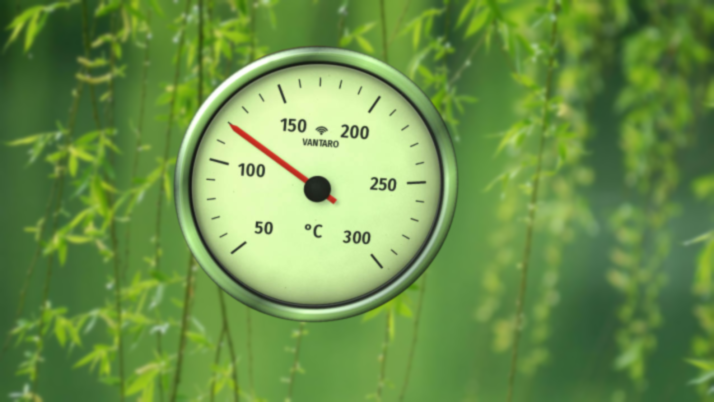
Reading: 120 °C
